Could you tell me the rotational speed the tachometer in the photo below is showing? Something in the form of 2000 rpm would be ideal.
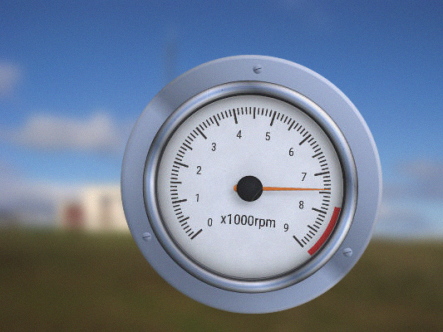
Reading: 7400 rpm
